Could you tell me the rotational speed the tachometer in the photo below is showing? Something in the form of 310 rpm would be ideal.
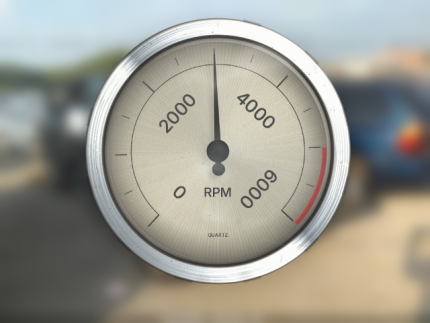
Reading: 3000 rpm
